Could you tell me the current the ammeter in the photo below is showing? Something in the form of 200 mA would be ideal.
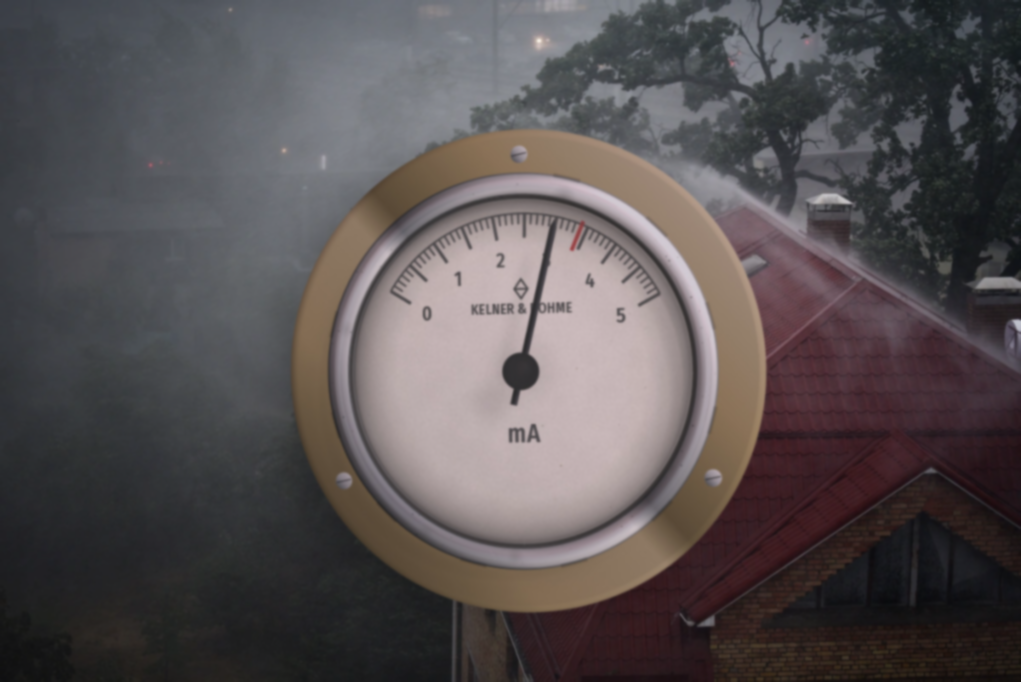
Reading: 3 mA
